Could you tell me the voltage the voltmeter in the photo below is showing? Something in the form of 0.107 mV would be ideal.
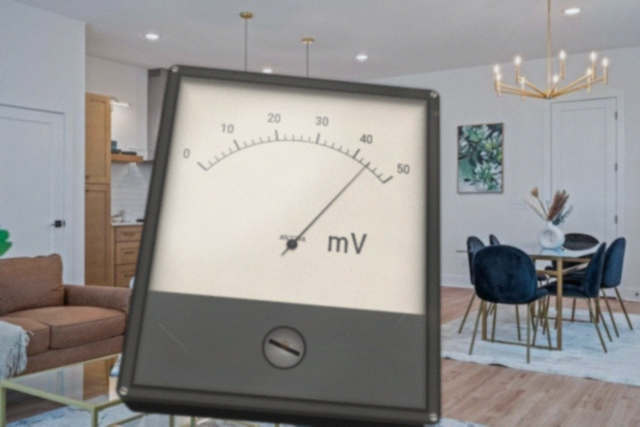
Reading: 44 mV
